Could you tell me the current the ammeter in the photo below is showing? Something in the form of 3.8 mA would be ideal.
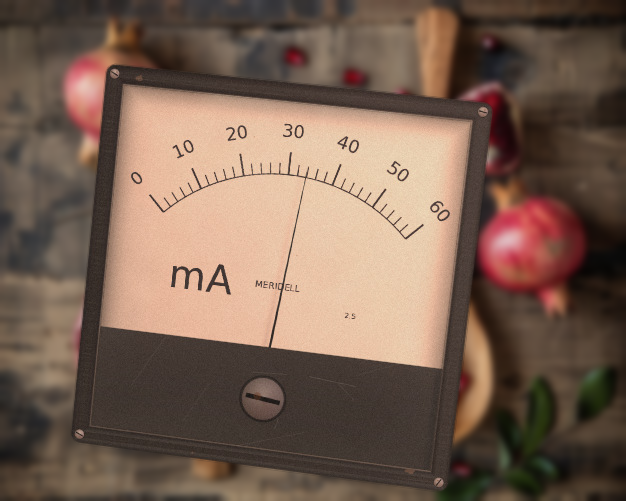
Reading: 34 mA
